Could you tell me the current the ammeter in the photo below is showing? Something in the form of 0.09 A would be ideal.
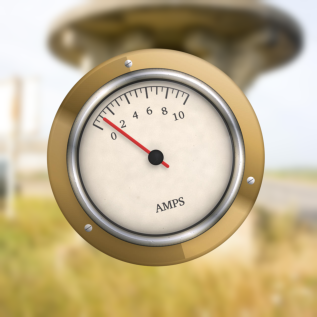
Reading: 1 A
